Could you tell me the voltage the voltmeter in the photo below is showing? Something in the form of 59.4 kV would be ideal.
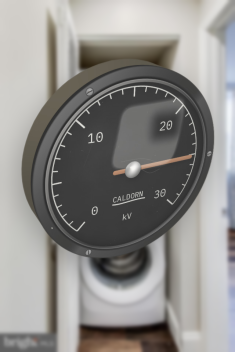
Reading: 25 kV
